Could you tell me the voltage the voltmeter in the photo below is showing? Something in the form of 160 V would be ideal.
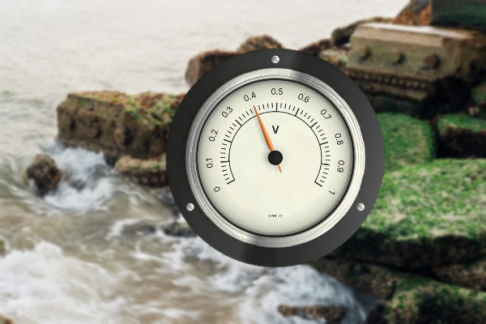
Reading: 0.4 V
